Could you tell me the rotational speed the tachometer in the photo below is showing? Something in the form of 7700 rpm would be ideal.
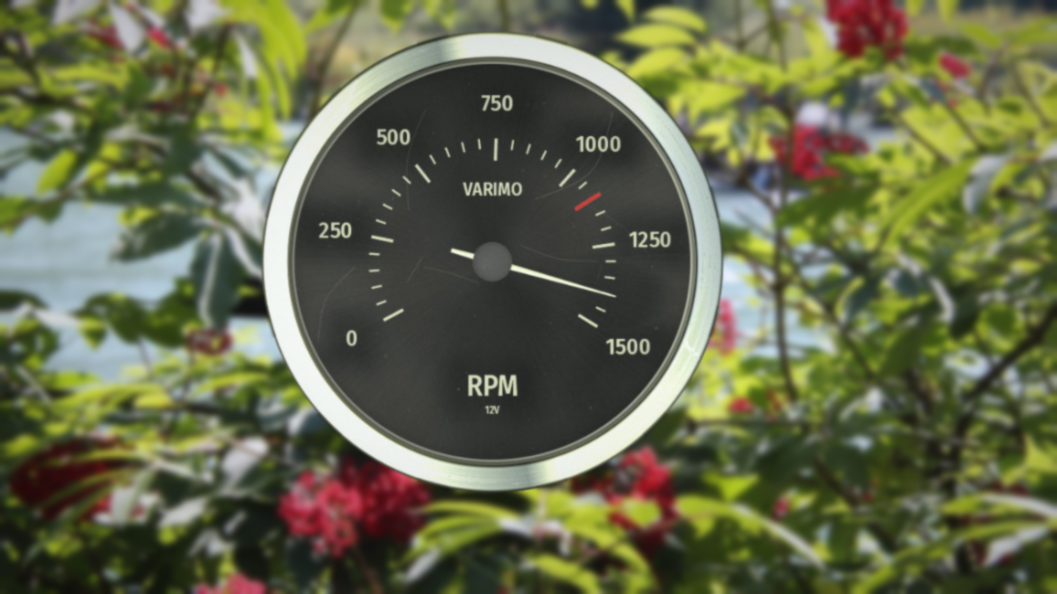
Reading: 1400 rpm
